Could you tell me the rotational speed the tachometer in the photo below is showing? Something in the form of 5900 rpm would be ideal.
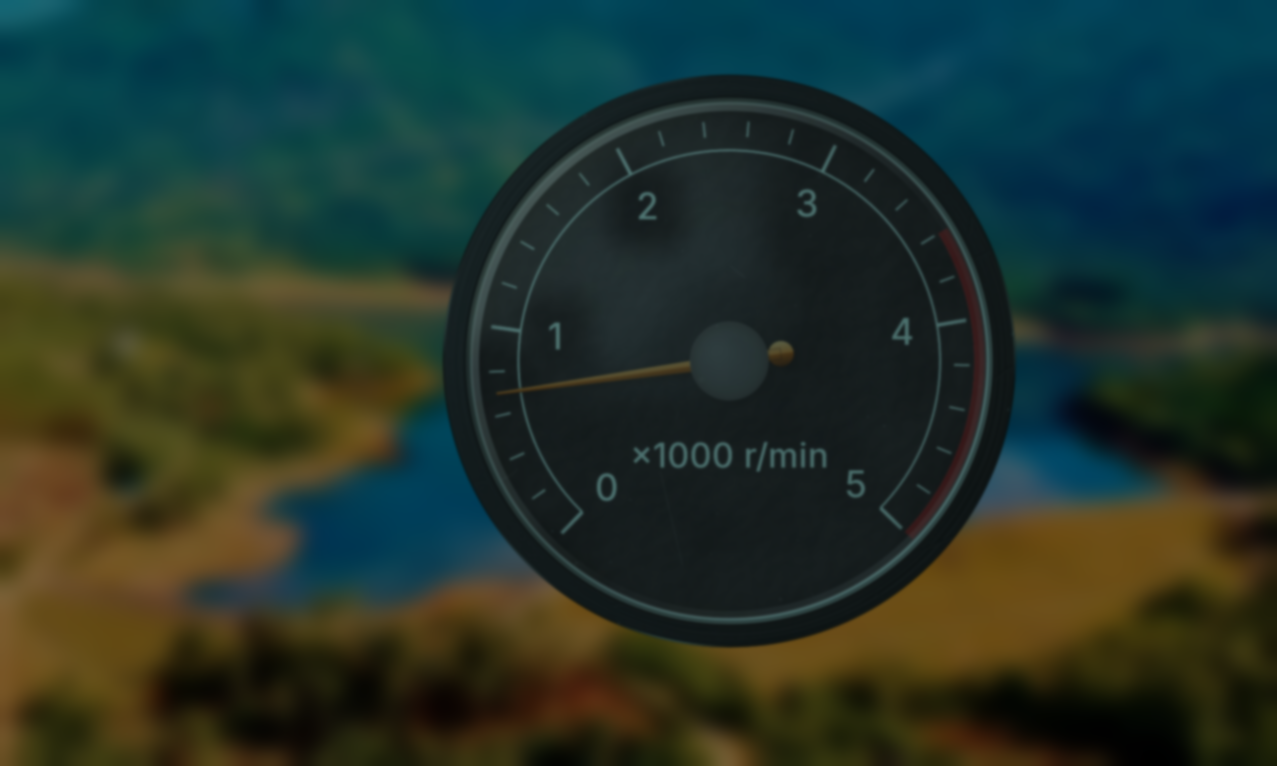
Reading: 700 rpm
